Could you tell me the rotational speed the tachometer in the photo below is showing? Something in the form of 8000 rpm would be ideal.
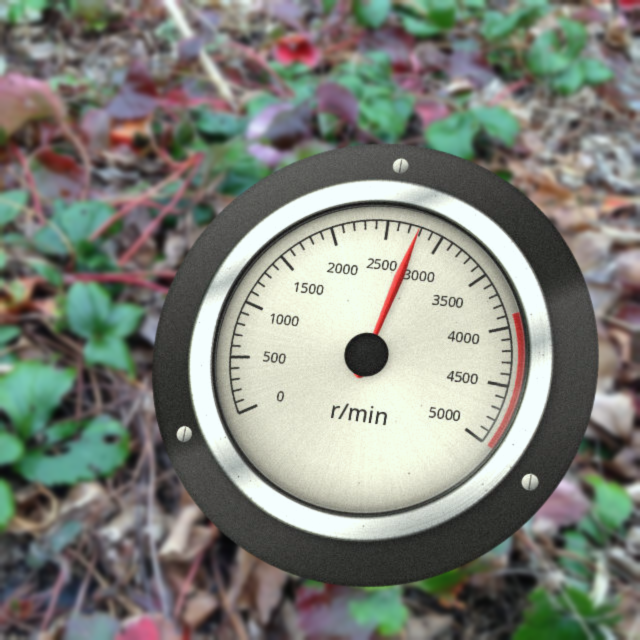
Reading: 2800 rpm
